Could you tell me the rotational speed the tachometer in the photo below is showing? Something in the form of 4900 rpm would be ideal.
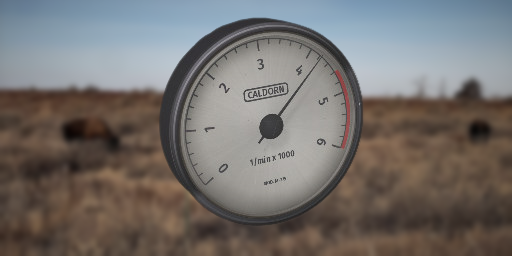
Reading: 4200 rpm
